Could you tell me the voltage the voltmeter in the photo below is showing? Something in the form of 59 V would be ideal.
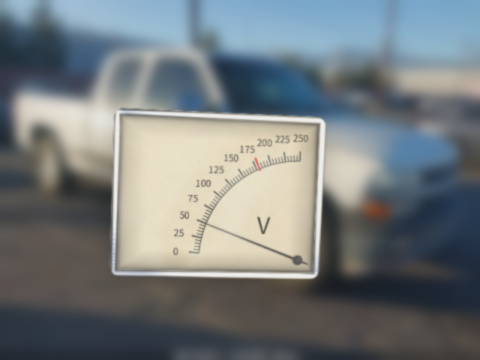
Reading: 50 V
